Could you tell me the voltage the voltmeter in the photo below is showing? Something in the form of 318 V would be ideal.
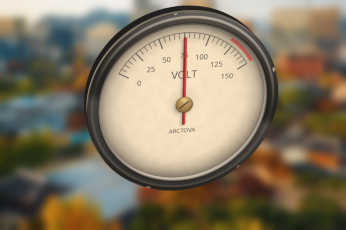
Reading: 75 V
